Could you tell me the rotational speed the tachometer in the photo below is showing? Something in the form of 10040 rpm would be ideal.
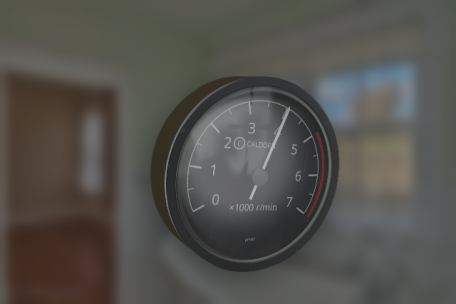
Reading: 4000 rpm
